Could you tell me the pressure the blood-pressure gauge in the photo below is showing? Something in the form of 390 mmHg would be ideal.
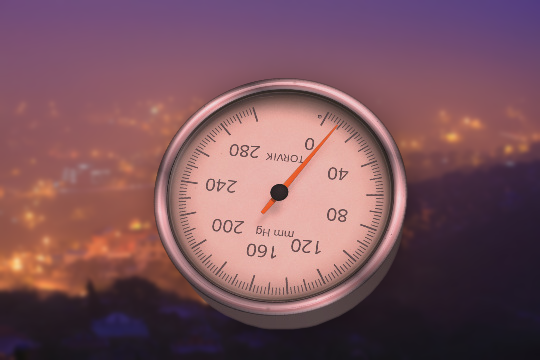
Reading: 10 mmHg
